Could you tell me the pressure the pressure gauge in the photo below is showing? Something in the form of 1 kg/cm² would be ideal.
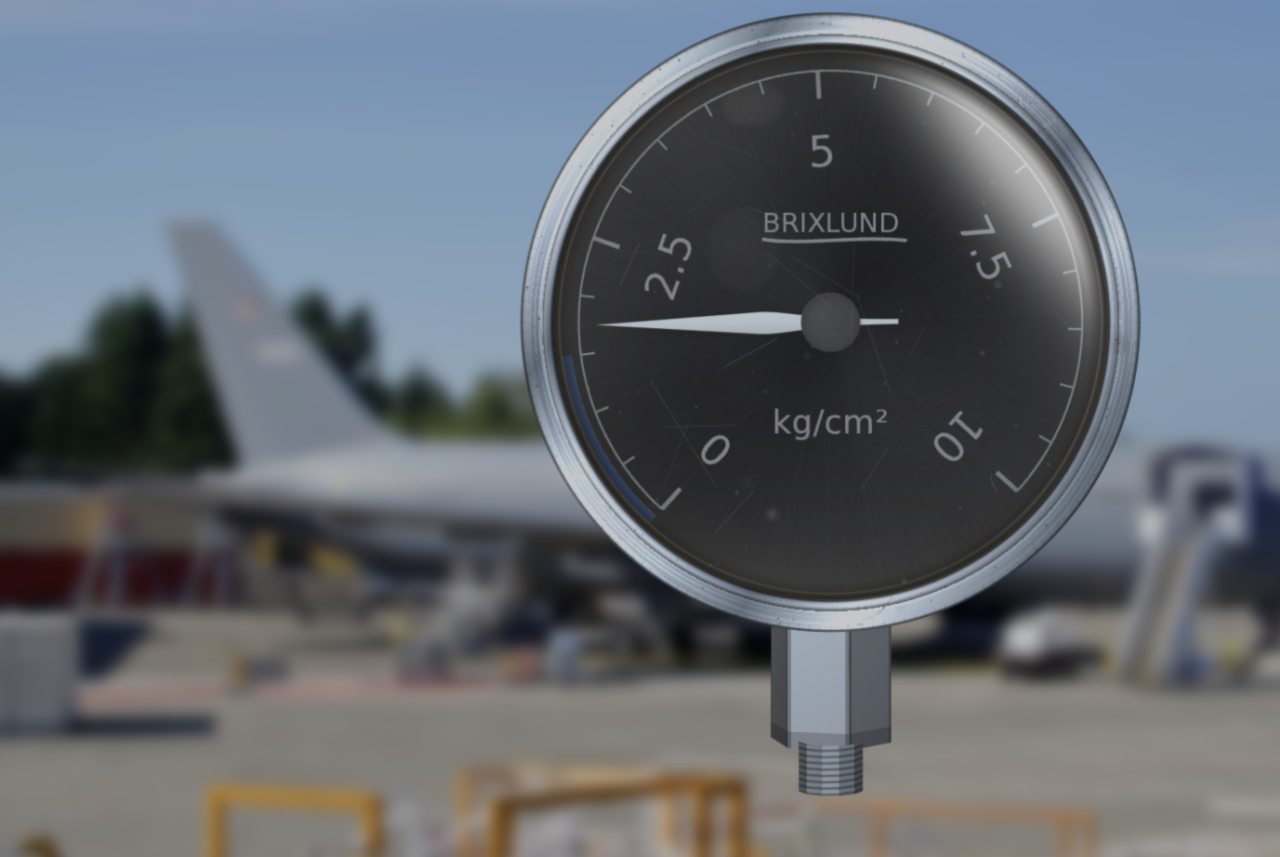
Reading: 1.75 kg/cm²
